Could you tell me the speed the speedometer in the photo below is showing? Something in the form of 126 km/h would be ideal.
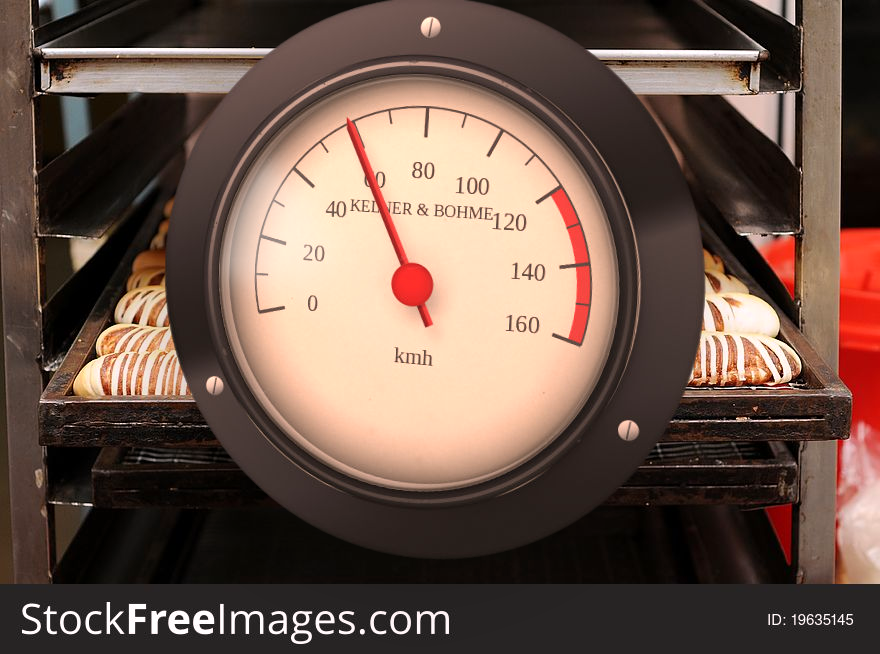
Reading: 60 km/h
